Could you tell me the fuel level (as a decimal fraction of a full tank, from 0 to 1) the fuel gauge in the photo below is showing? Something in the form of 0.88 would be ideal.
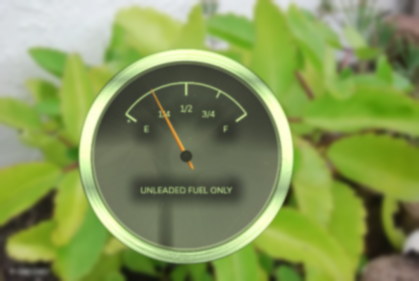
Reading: 0.25
